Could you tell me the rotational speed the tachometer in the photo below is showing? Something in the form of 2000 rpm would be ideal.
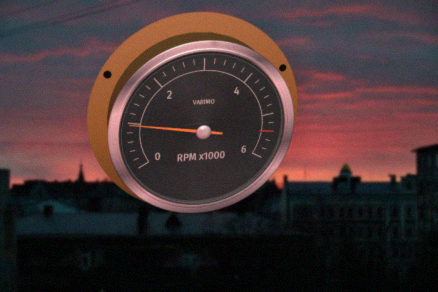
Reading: 1000 rpm
